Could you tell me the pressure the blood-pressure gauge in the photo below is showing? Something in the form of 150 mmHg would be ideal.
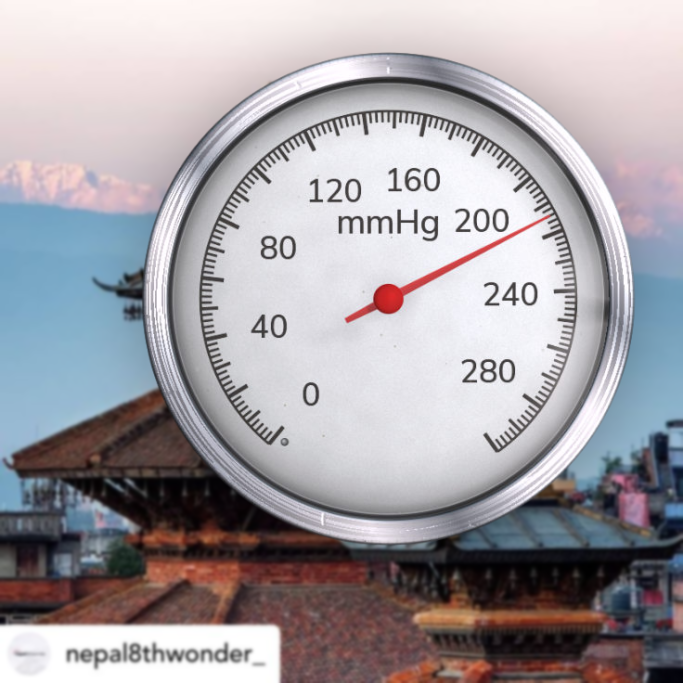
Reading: 214 mmHg
